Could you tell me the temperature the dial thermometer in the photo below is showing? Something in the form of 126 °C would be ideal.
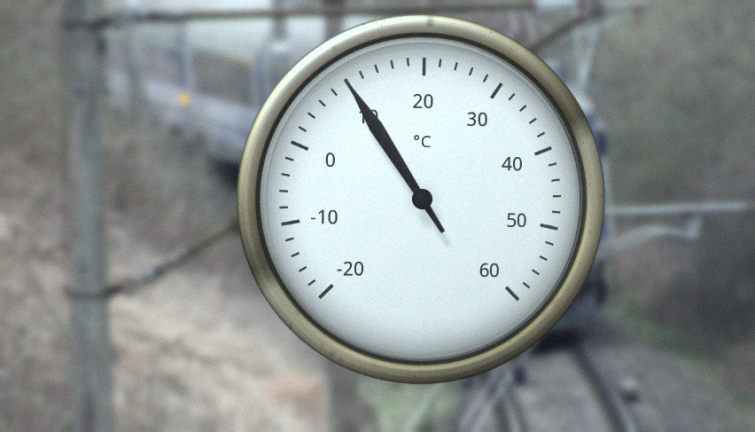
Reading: 10 °C
